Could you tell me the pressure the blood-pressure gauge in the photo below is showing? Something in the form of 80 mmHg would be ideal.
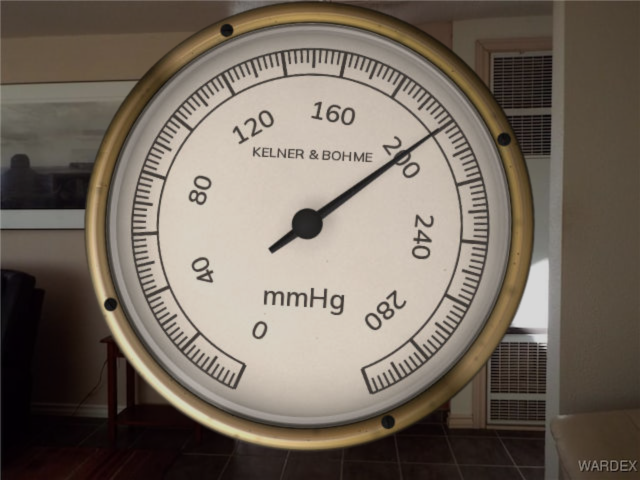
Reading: 200 mmHg
